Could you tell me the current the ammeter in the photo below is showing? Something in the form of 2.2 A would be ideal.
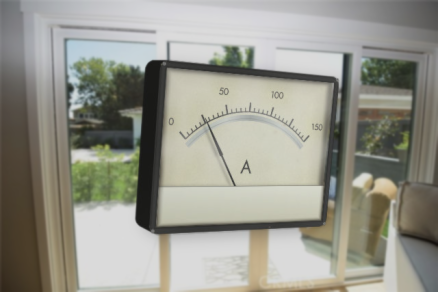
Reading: 25 A
